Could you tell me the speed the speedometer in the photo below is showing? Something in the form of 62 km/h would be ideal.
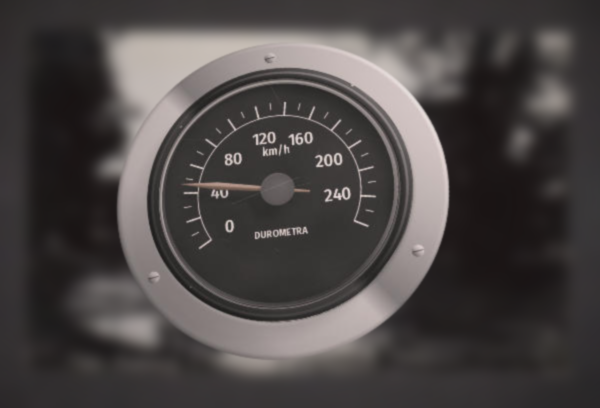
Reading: 45 km/h
